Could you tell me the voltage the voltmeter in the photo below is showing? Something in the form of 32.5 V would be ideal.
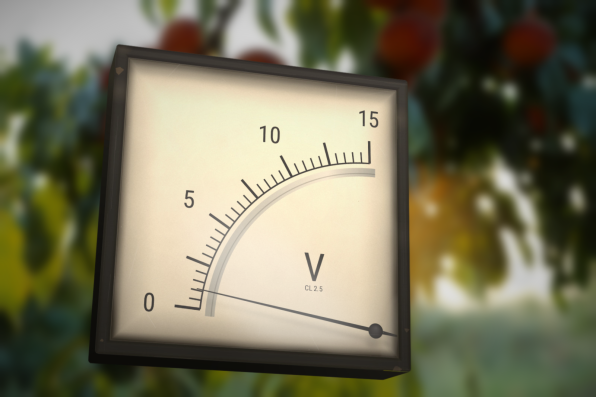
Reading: 1 V
